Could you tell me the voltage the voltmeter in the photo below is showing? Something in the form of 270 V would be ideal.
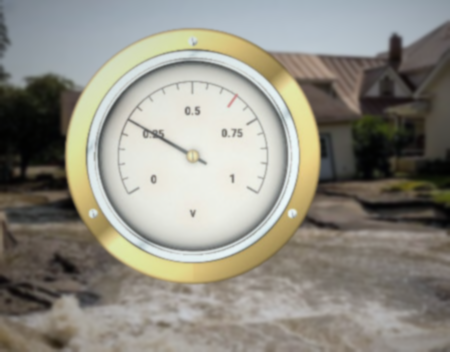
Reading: 0.25 V
